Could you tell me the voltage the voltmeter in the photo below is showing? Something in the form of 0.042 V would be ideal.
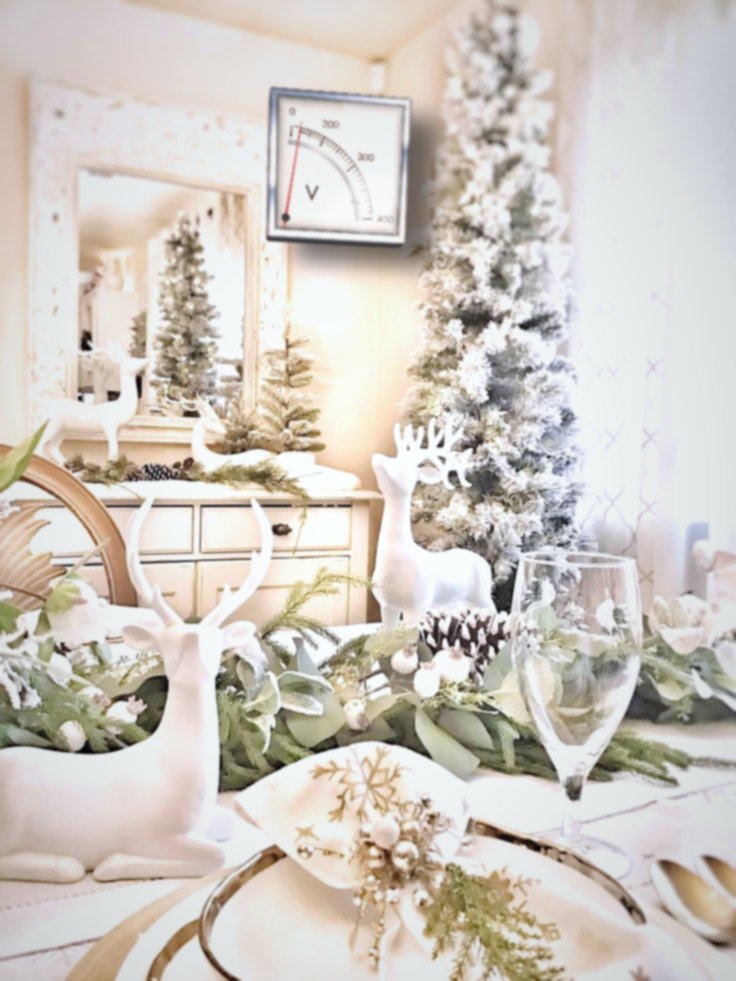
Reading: 100 V
